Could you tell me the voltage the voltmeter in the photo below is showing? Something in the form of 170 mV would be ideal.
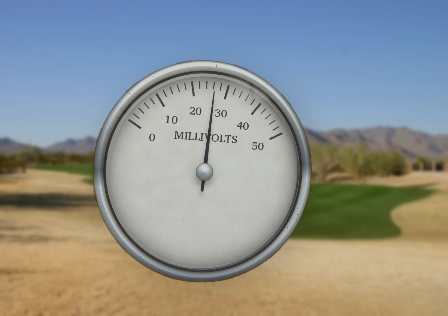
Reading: 26 mV
